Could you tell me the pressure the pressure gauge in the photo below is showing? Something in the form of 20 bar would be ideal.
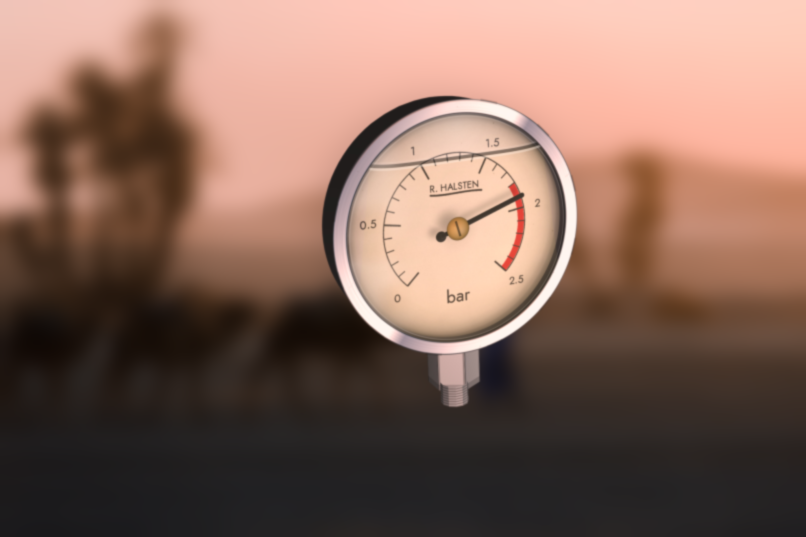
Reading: 1.9 bar
